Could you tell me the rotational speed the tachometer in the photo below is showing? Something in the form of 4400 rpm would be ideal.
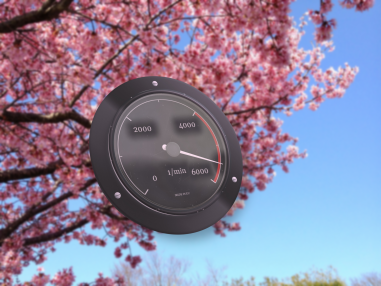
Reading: 5500 rpm
